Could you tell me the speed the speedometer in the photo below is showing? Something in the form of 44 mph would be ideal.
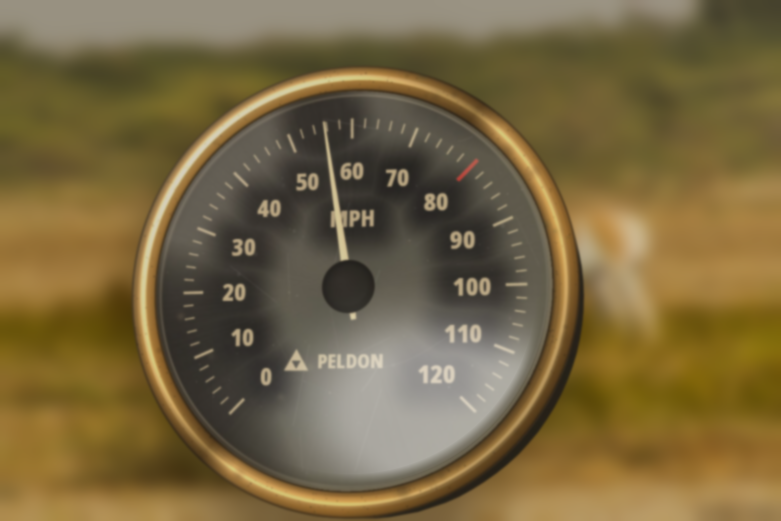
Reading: 56 mph
